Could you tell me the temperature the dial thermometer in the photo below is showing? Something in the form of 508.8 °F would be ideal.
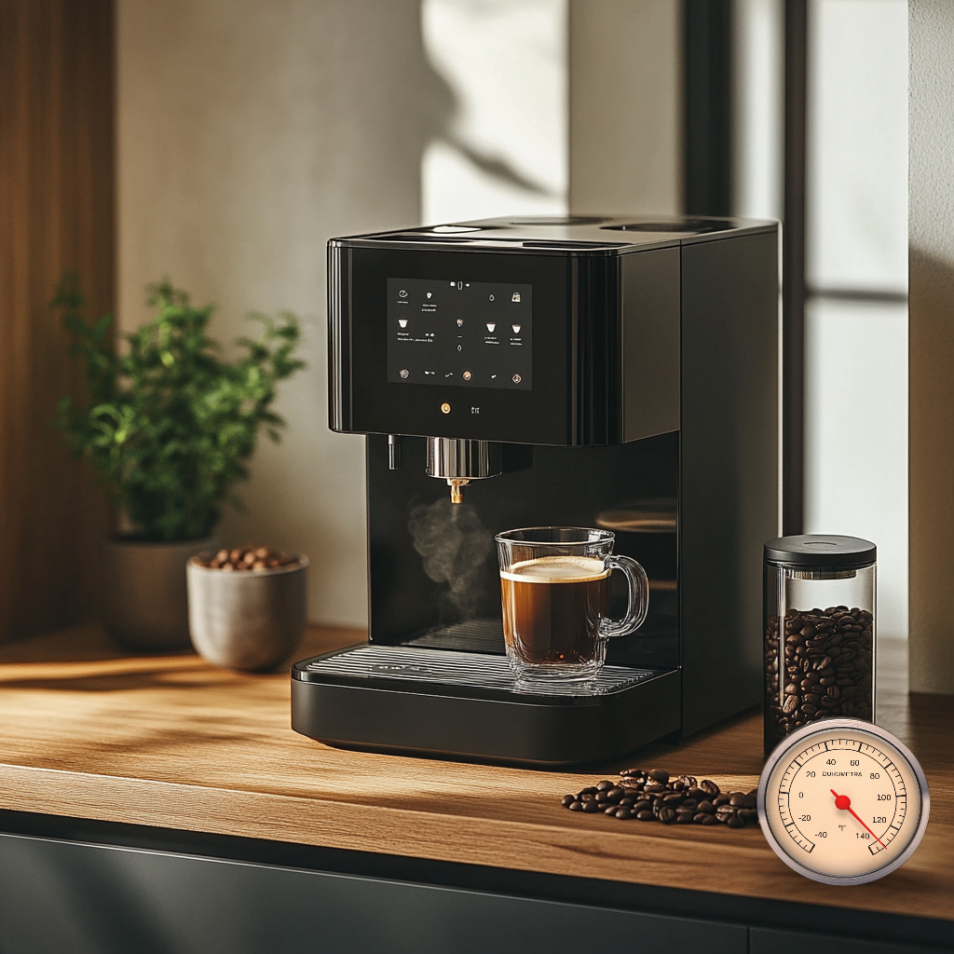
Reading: 132 °F
